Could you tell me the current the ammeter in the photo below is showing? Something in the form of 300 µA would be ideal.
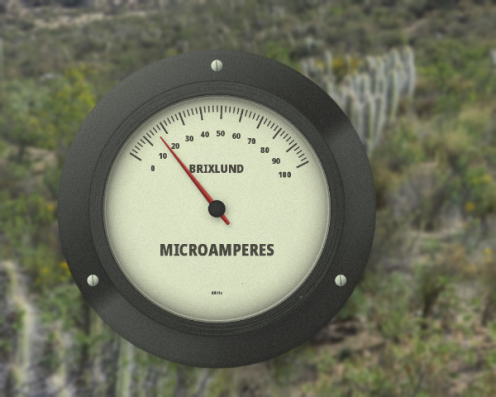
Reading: 16 µA
